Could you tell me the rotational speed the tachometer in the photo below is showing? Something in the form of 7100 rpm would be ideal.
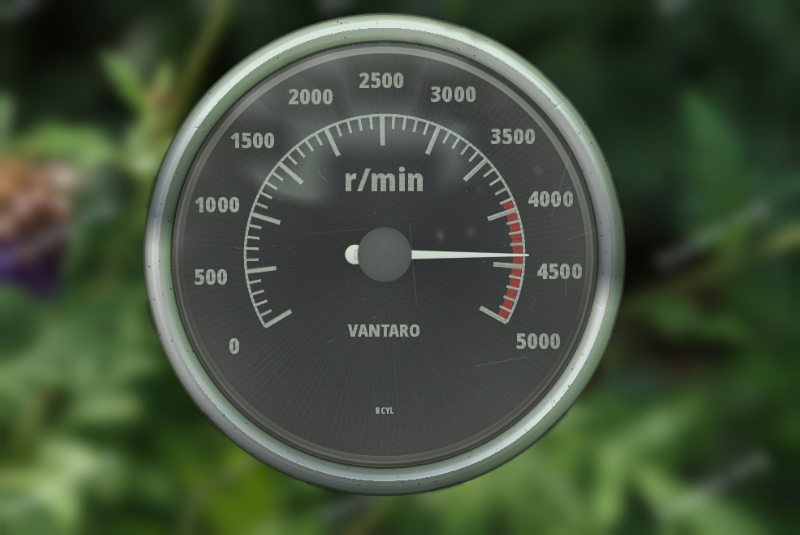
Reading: 4400 rpm
